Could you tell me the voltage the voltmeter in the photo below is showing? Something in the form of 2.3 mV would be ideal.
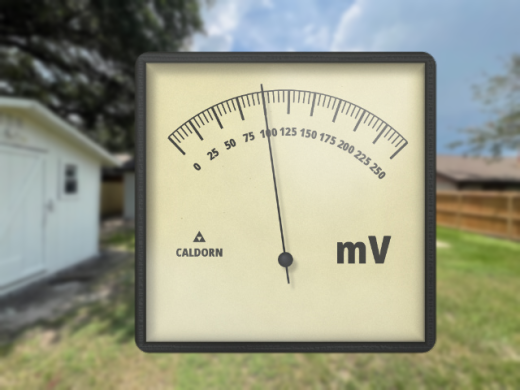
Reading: 100 mV
